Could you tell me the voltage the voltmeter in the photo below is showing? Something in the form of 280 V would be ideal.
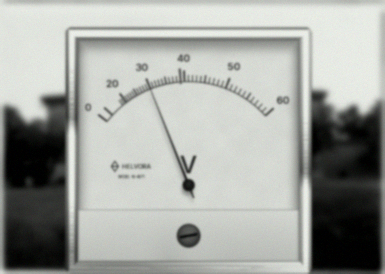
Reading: 30 V
